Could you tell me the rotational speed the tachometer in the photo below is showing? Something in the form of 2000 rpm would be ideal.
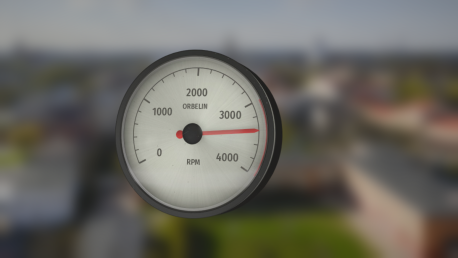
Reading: 3400 rpm
